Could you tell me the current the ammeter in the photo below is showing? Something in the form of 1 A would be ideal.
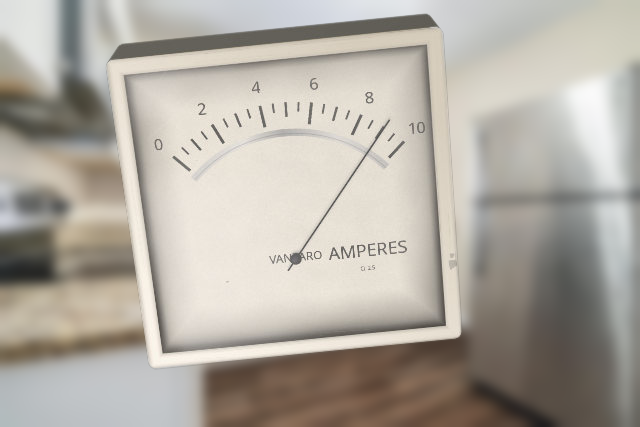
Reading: 9 A
